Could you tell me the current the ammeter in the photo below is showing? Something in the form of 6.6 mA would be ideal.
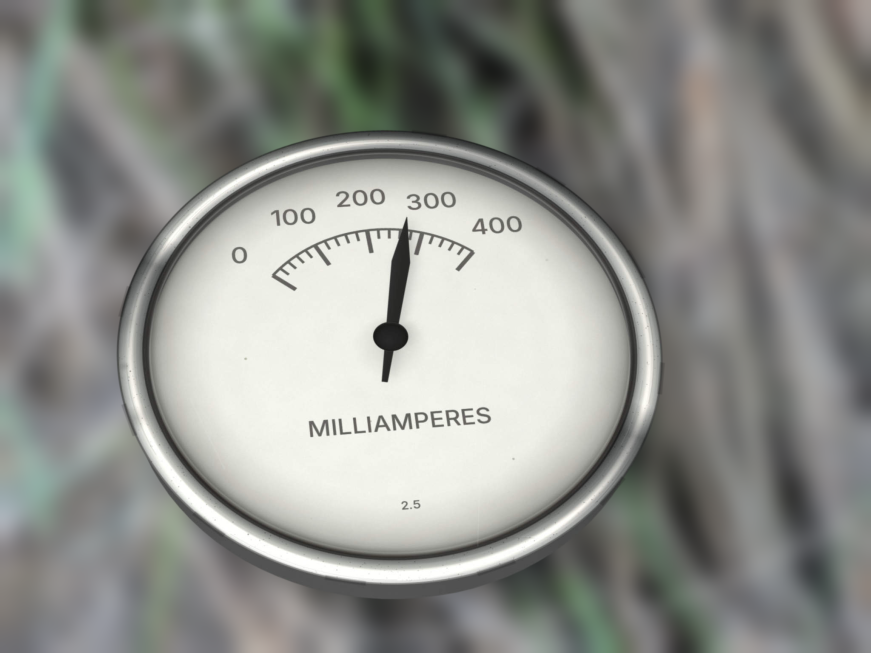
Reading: 270 mA
